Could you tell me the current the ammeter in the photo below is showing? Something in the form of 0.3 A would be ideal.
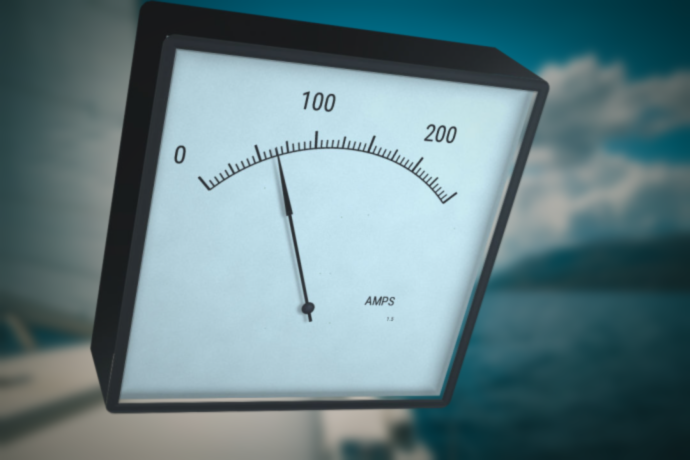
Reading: 65 A
